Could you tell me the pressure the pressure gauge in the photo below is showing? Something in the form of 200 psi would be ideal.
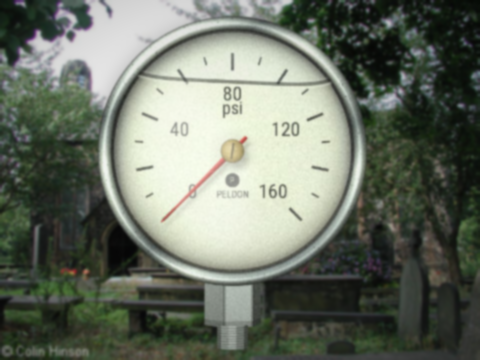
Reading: 0 psi
